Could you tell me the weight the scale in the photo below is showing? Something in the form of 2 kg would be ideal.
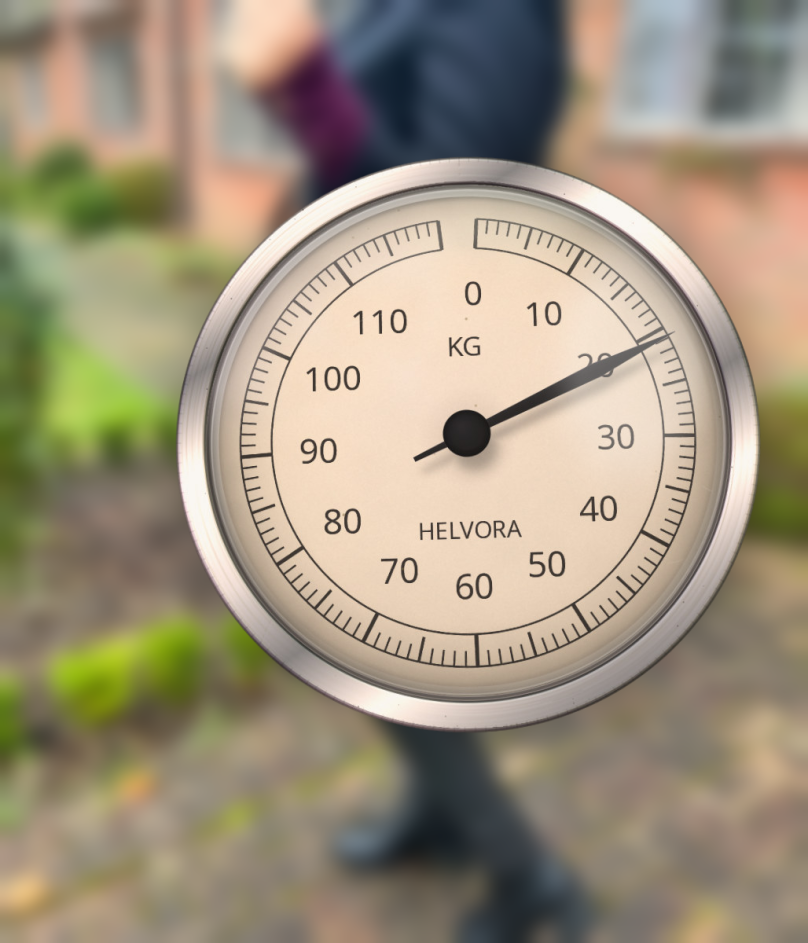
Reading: 21 kg
